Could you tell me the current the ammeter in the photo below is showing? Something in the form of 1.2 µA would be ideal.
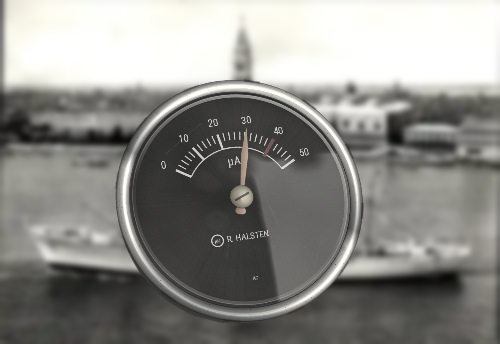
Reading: 30 µA
